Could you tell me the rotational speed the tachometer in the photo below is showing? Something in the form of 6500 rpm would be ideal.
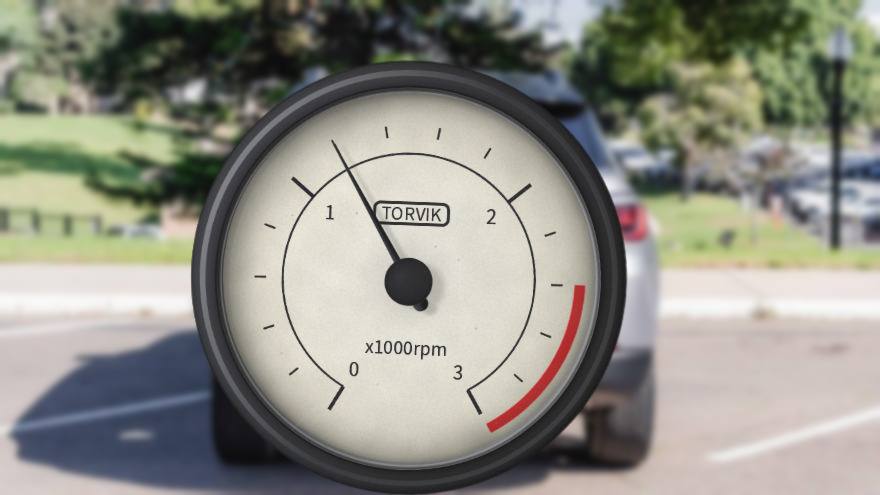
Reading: 1200 rpm
